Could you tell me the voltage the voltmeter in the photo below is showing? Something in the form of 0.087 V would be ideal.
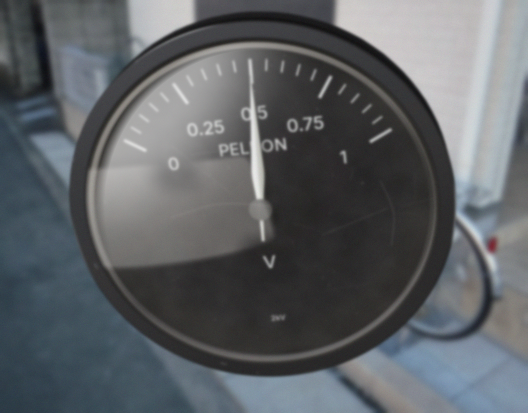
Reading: 0.5 V
